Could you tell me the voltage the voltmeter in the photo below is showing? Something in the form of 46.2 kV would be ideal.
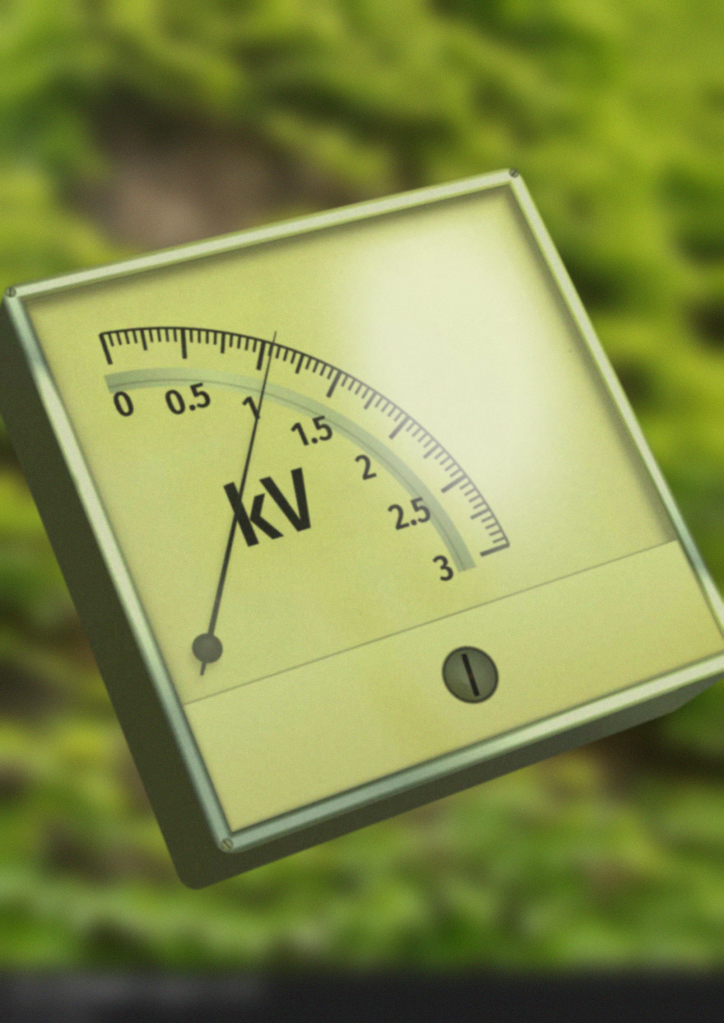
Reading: 1.05 kV
